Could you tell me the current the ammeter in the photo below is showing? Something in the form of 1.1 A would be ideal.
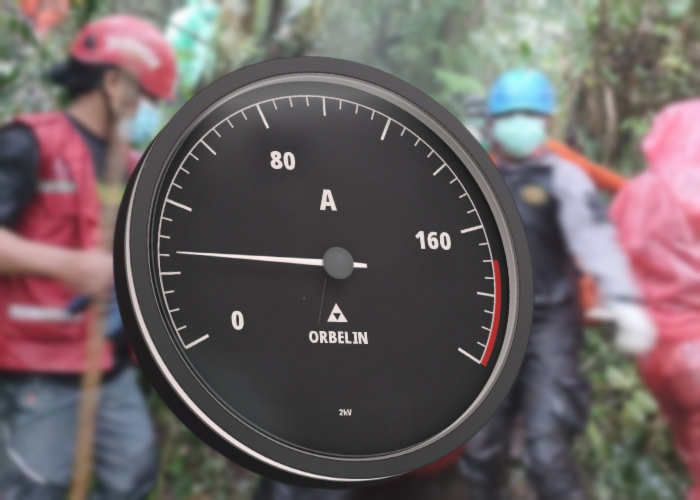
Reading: 25 A
